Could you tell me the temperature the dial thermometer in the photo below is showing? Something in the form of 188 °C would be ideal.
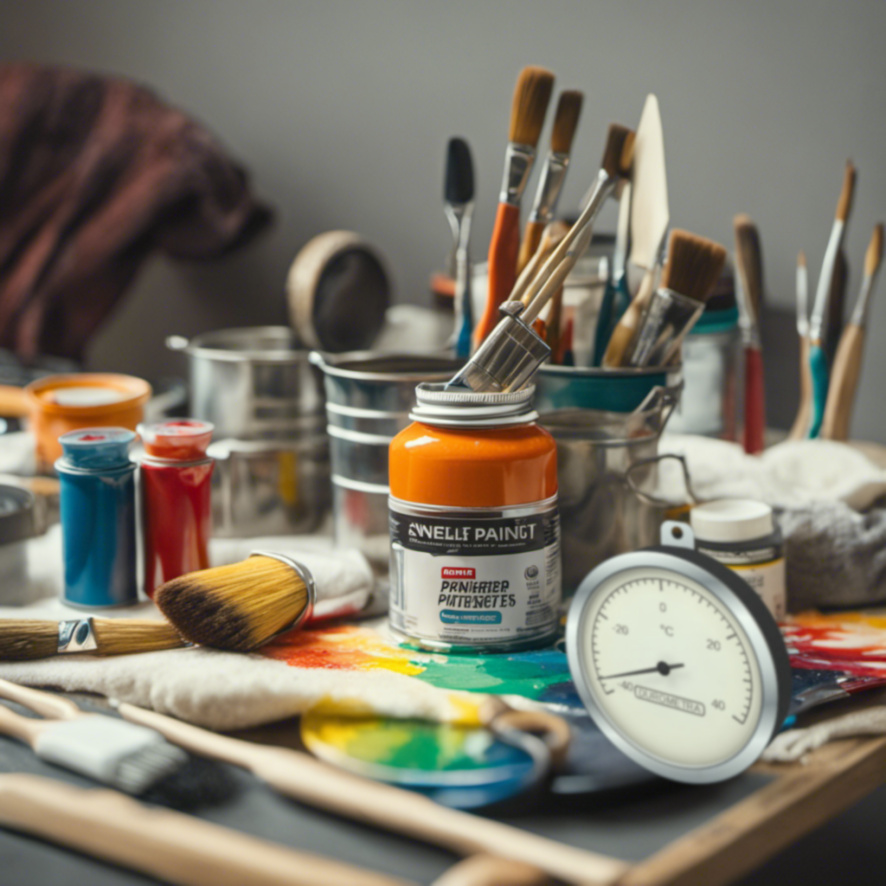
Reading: -36 °C
